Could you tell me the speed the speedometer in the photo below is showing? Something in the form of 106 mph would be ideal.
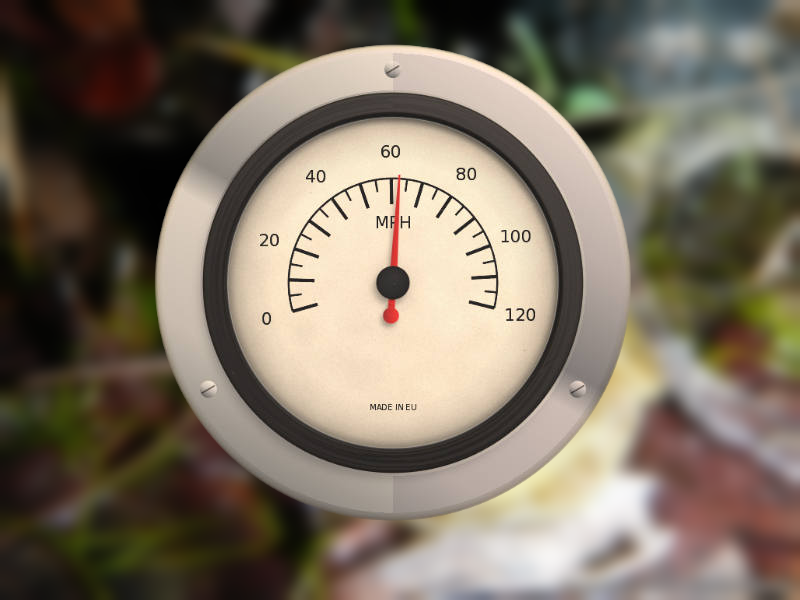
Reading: 62.5 mph
